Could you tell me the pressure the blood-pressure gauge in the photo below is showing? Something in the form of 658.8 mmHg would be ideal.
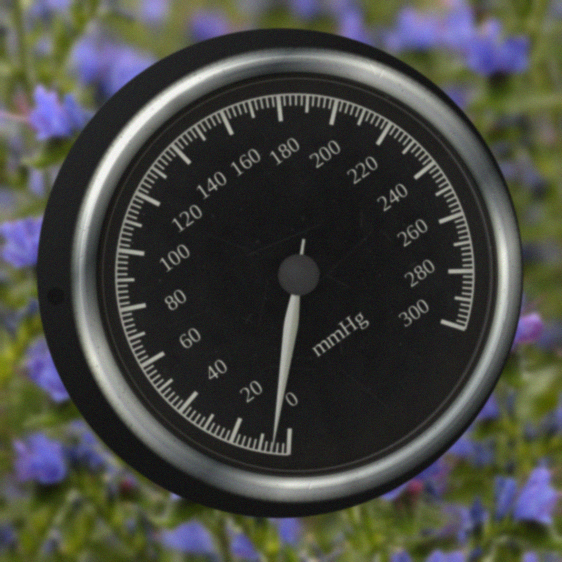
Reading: 6 mmHg
